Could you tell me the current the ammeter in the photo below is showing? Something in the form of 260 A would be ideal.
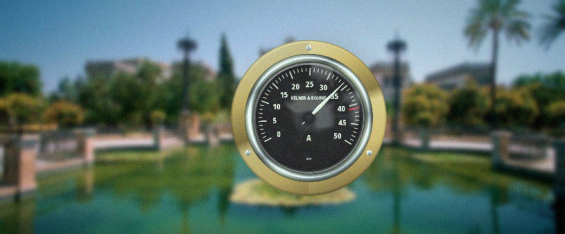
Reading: 34 A
